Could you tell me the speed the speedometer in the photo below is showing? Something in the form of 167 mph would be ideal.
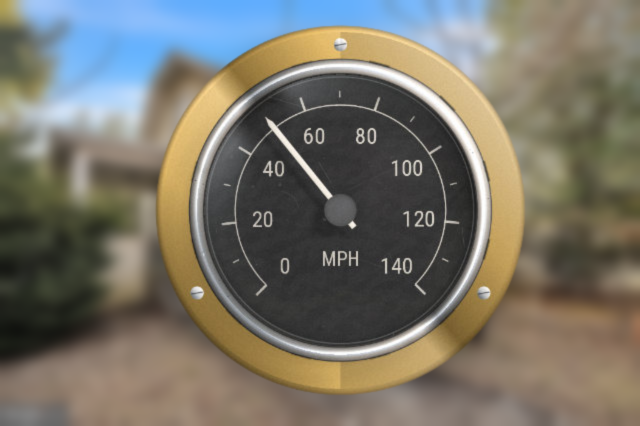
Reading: 50 mph
